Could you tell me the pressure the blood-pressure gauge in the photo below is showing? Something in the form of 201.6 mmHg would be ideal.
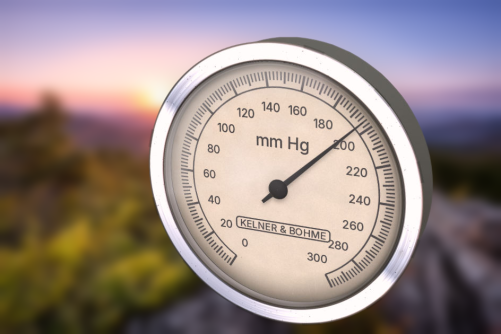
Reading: 196 mmHg
